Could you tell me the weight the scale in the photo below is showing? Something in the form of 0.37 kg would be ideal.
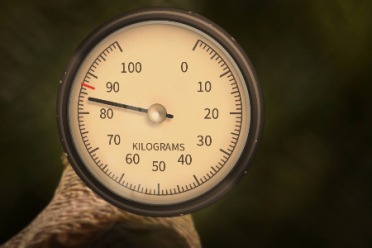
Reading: 84 kg
